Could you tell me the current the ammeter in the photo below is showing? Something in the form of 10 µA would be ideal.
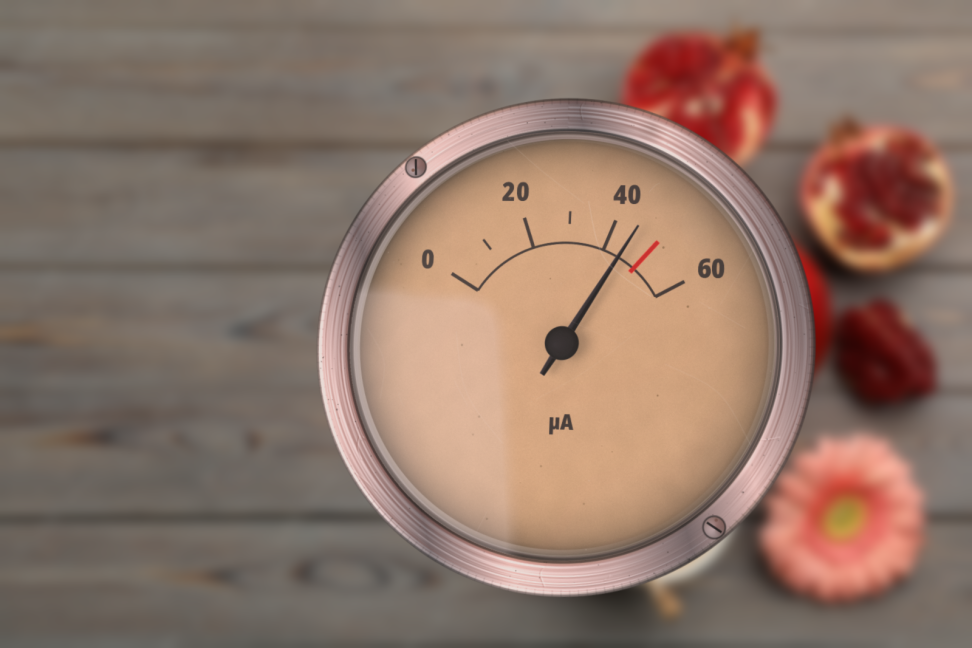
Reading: 45 µA
